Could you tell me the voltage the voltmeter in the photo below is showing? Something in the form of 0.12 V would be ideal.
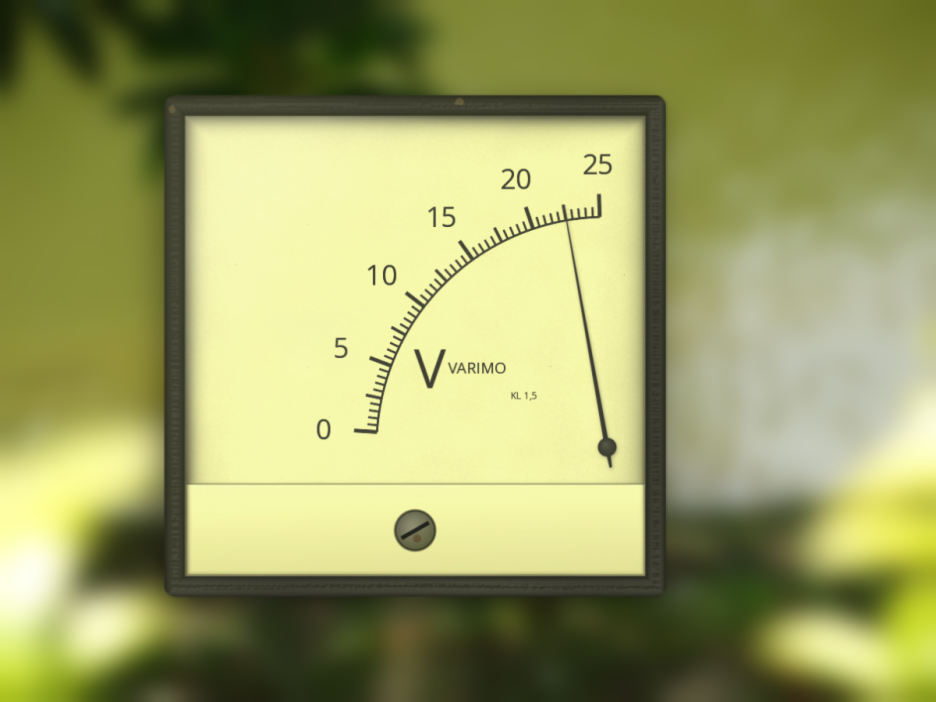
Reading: 22.5 V
